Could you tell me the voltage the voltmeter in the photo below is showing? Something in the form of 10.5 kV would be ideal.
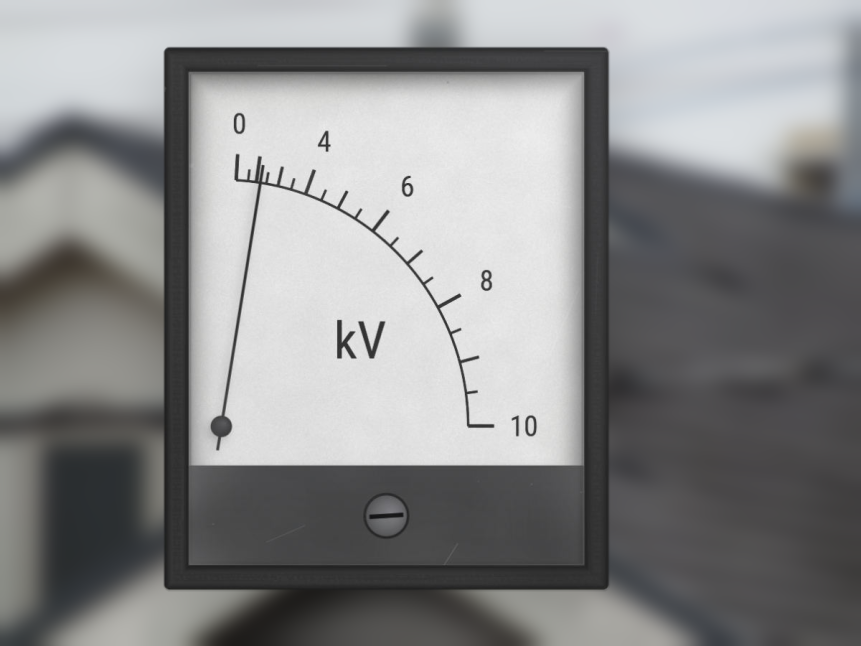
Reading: 2.25 kV
